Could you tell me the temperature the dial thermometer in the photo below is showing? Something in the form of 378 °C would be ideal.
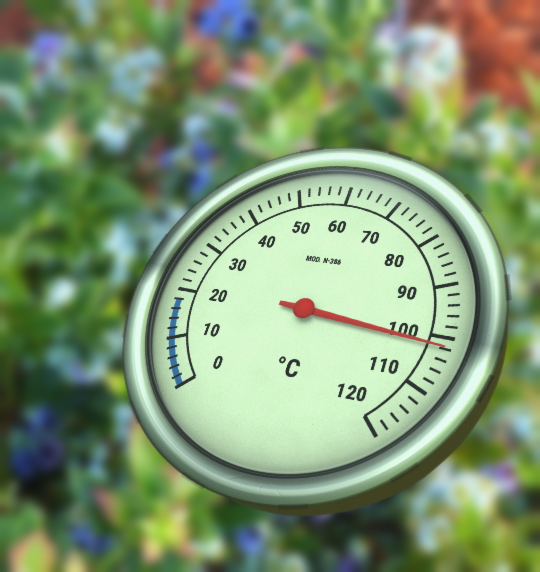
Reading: 102 °C
